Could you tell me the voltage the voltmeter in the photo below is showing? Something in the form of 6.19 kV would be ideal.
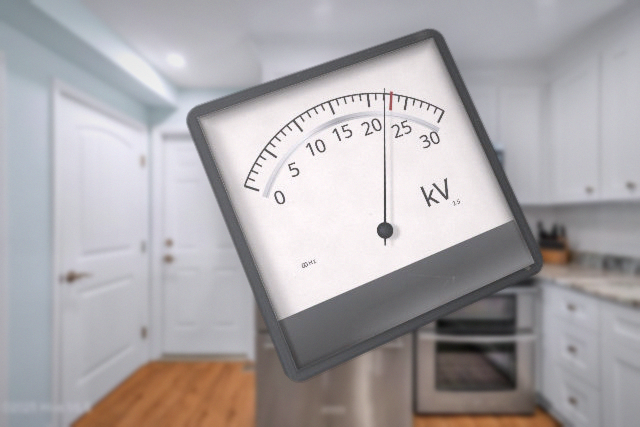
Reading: 22 kV
